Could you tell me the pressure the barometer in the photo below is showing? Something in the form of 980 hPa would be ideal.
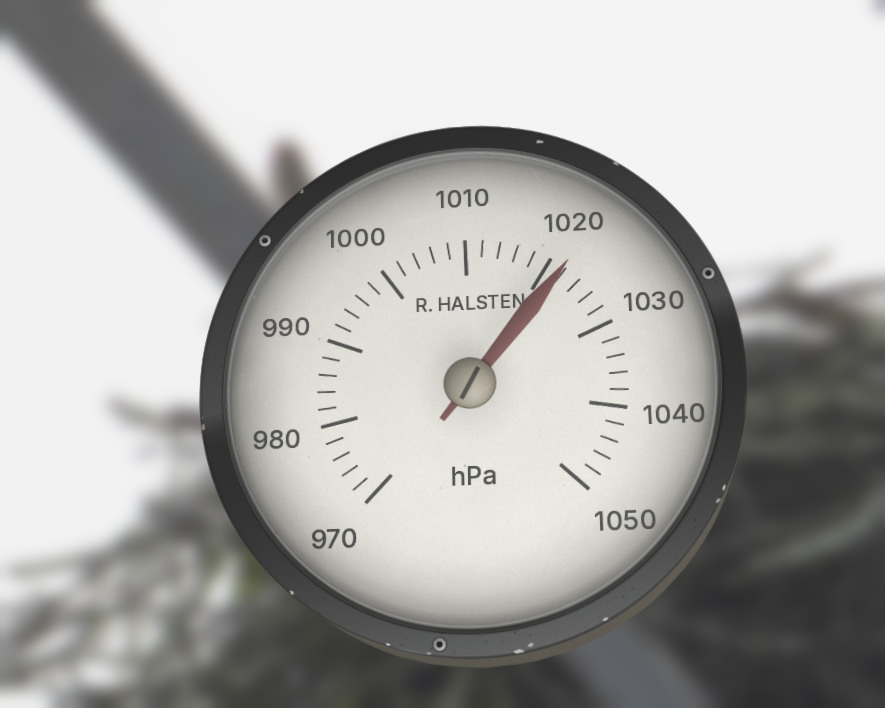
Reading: 1022 hPa
